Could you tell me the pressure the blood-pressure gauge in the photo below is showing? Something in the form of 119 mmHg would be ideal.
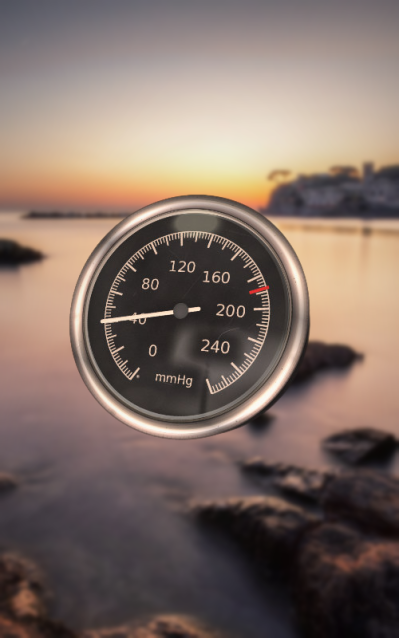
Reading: 40 mmHg
